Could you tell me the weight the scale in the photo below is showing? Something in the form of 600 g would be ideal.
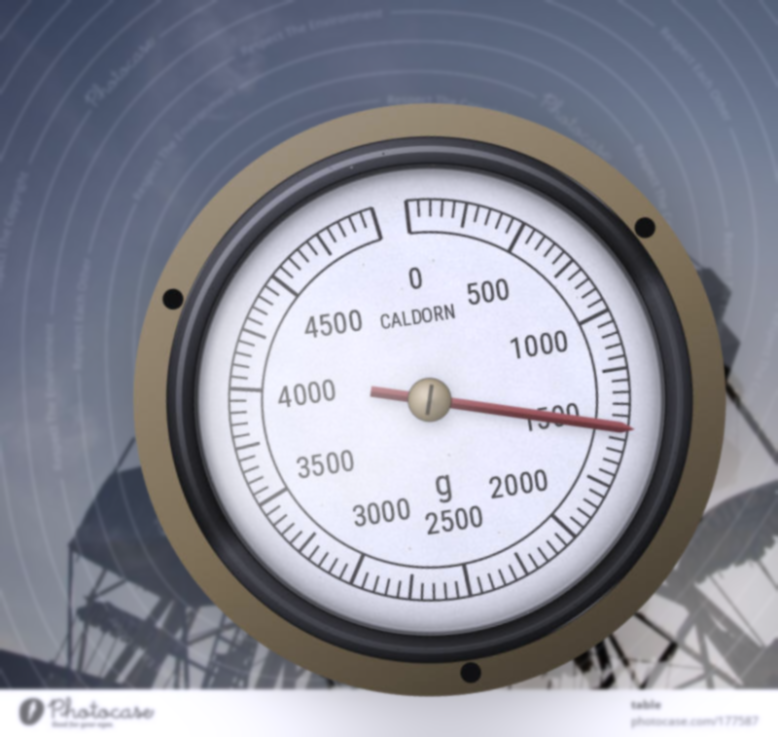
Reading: 1500 g
